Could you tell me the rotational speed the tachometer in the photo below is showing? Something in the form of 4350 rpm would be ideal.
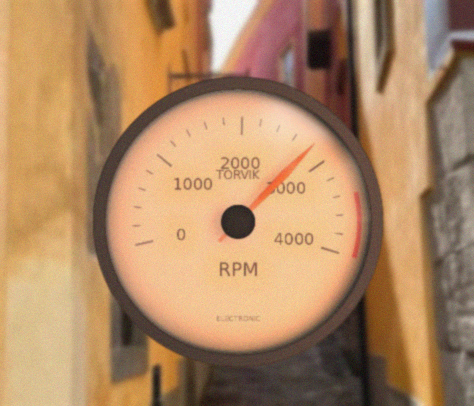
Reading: 2800 rpm
